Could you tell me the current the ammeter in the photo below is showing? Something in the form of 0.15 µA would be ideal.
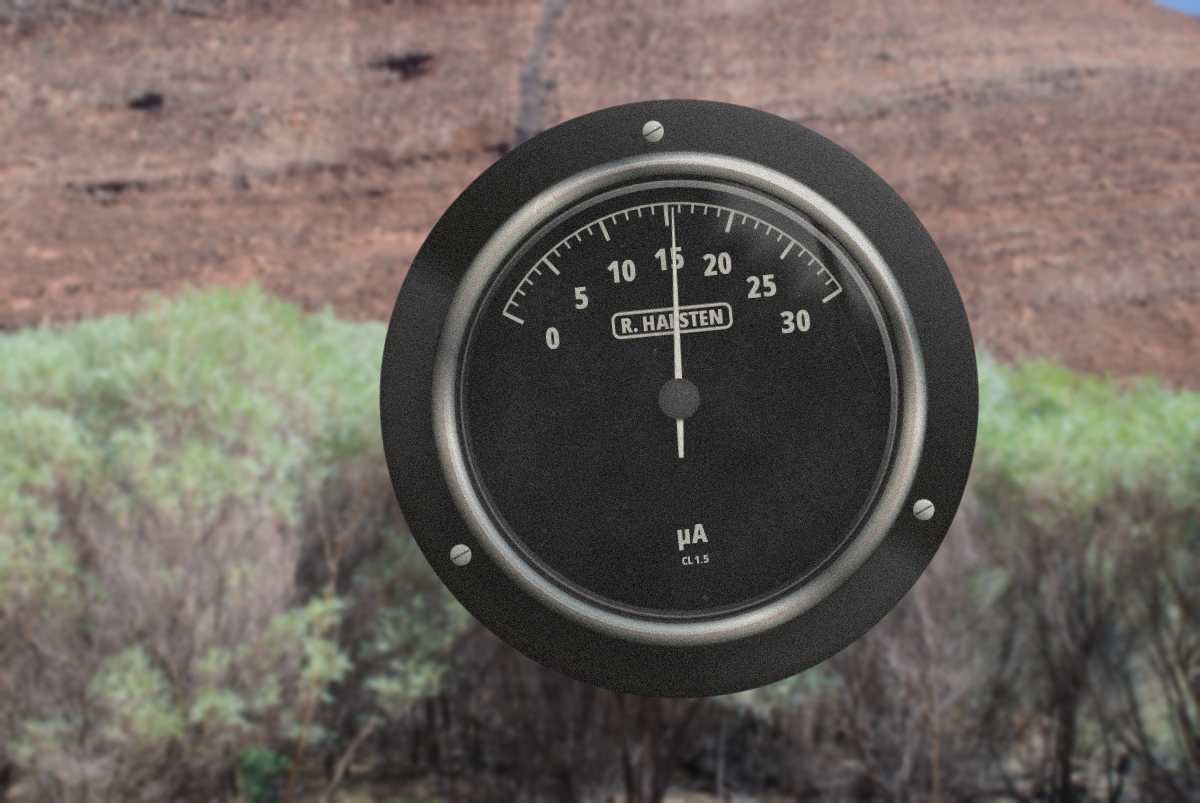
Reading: 15.5 µA
